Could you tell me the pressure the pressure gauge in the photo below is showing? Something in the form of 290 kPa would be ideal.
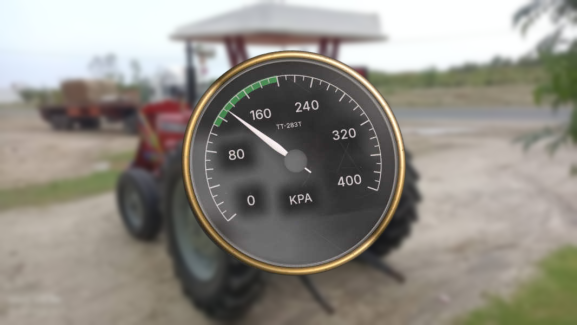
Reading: 130 kPa
